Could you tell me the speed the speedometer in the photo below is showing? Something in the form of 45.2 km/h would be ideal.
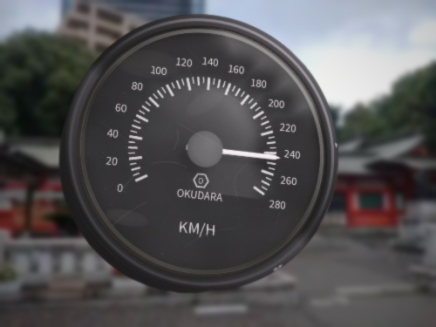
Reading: 245 km/h
